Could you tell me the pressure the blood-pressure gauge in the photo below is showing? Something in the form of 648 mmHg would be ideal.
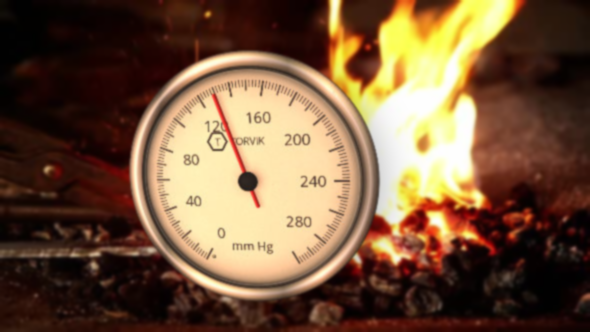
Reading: 130 mmHg
